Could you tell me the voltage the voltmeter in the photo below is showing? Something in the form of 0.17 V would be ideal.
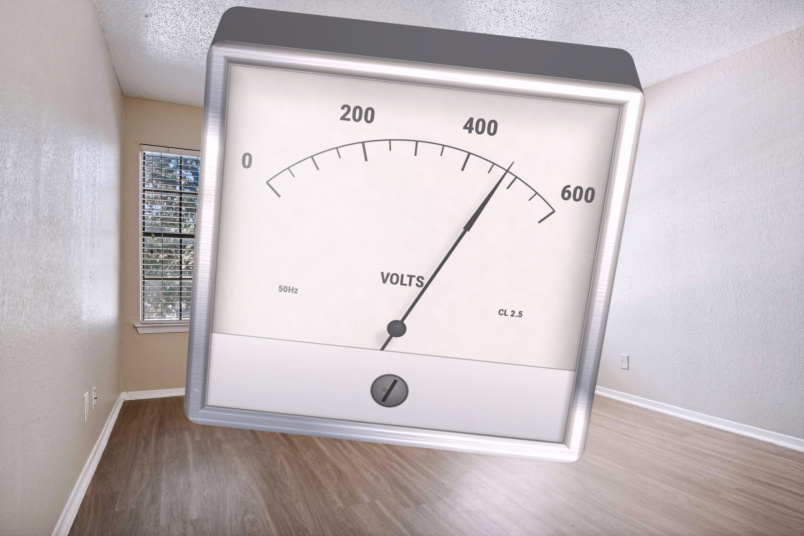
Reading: 475 V
